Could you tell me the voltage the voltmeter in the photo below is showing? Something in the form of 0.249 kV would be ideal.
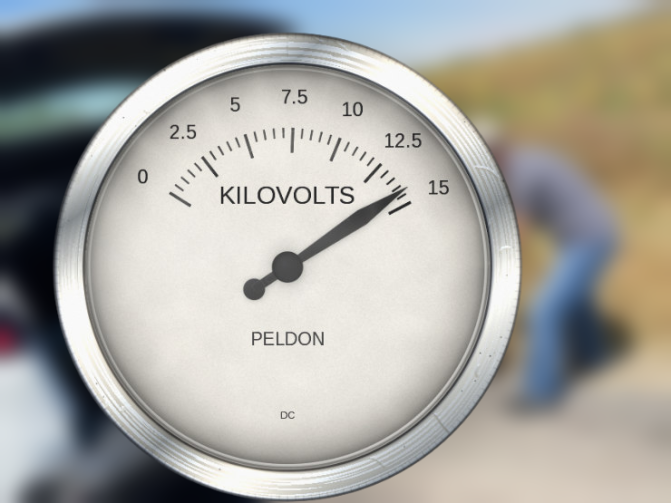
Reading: 14.25 kV
